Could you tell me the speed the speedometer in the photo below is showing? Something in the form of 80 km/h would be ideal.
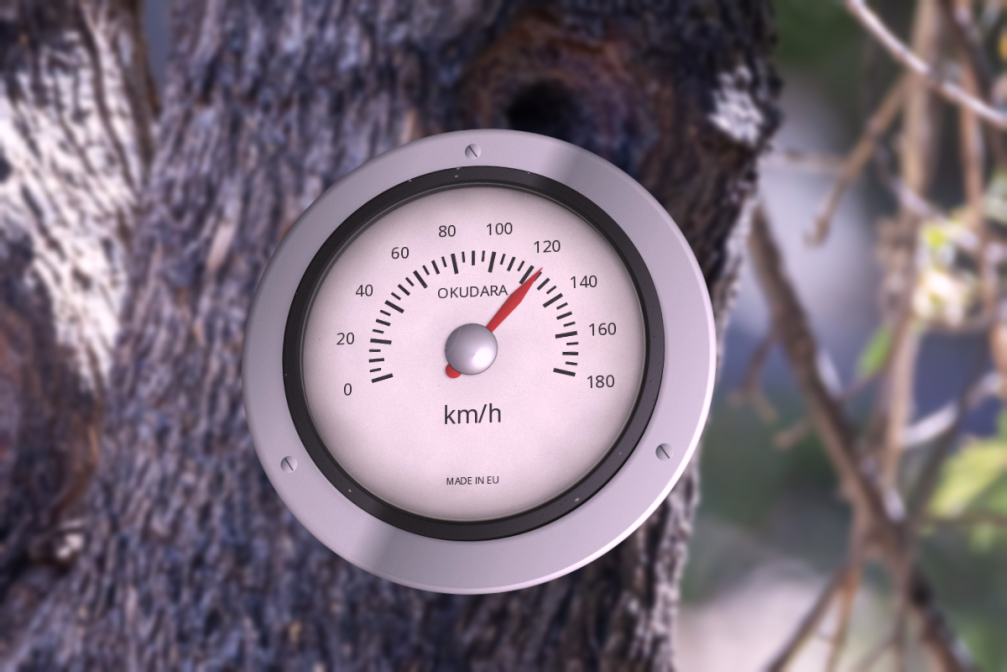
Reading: 125 km/h
